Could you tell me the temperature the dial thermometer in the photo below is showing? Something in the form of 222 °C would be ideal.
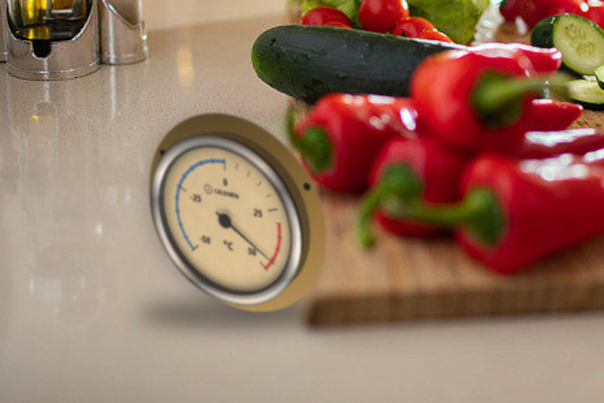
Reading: 45 °C
